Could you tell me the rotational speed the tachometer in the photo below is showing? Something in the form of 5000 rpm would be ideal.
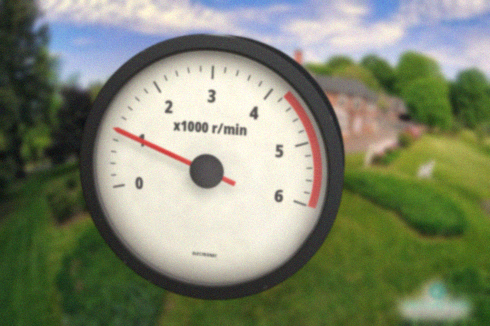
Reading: 1000 rpm
